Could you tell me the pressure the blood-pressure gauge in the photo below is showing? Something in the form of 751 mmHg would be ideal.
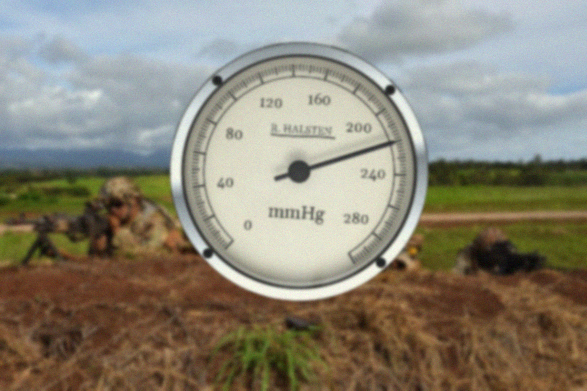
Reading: 220 mmHg
